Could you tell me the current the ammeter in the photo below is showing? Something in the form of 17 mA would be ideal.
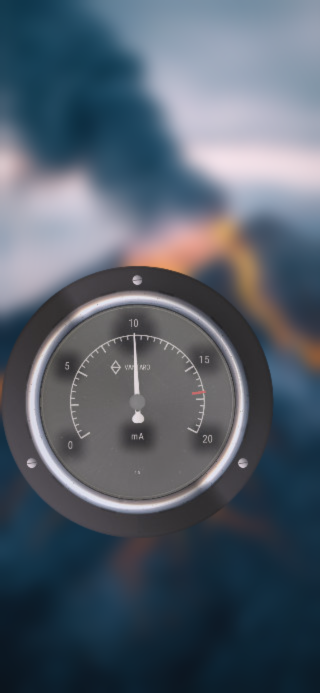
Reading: 10 mA
